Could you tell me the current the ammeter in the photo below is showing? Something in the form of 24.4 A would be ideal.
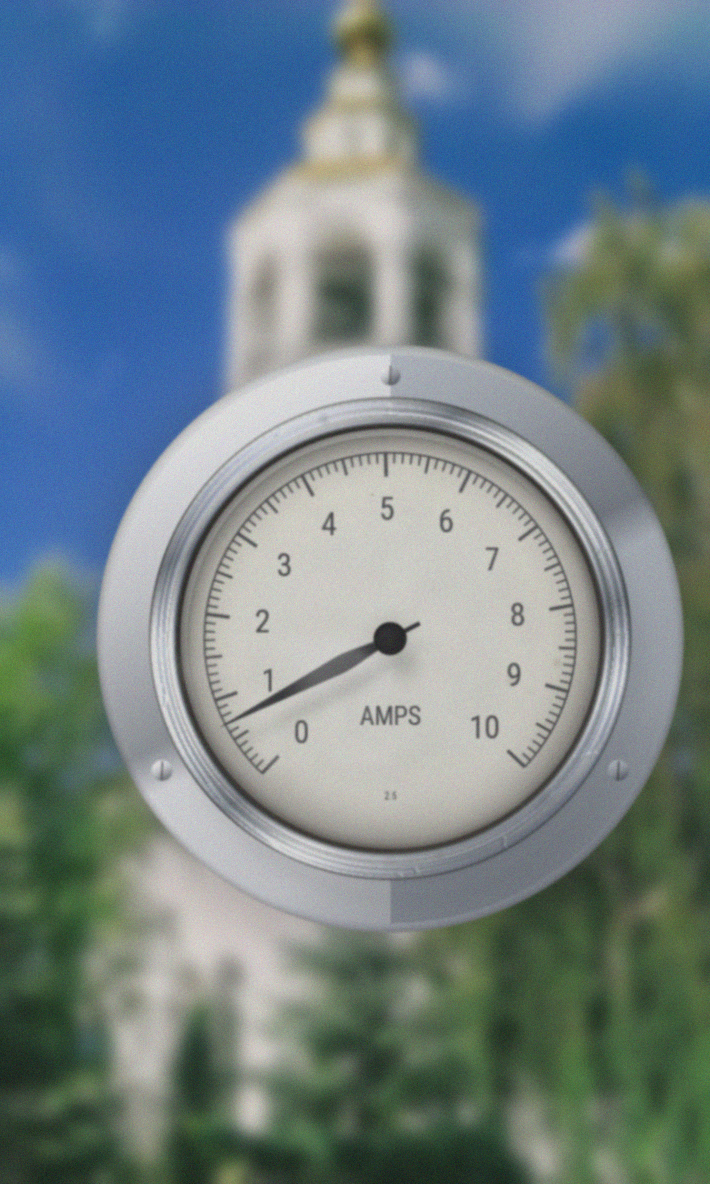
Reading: 0.7 A
